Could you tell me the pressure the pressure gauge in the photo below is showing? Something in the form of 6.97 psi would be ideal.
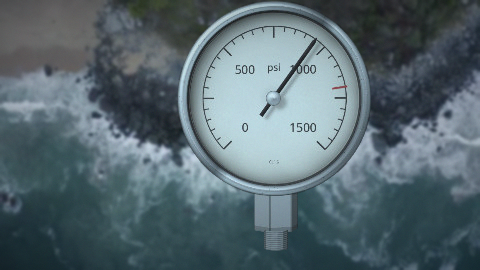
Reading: 950 psi
